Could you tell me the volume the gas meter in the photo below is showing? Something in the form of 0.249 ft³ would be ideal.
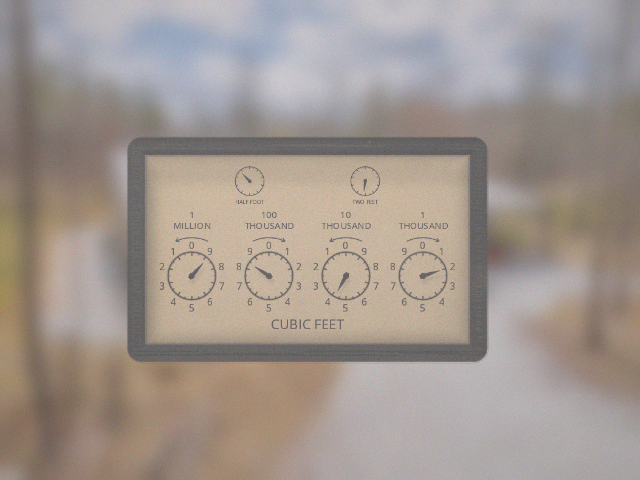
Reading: 884200 ft³
